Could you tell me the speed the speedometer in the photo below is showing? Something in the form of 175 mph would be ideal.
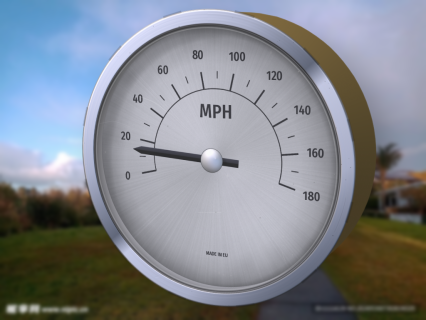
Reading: 15 mph
